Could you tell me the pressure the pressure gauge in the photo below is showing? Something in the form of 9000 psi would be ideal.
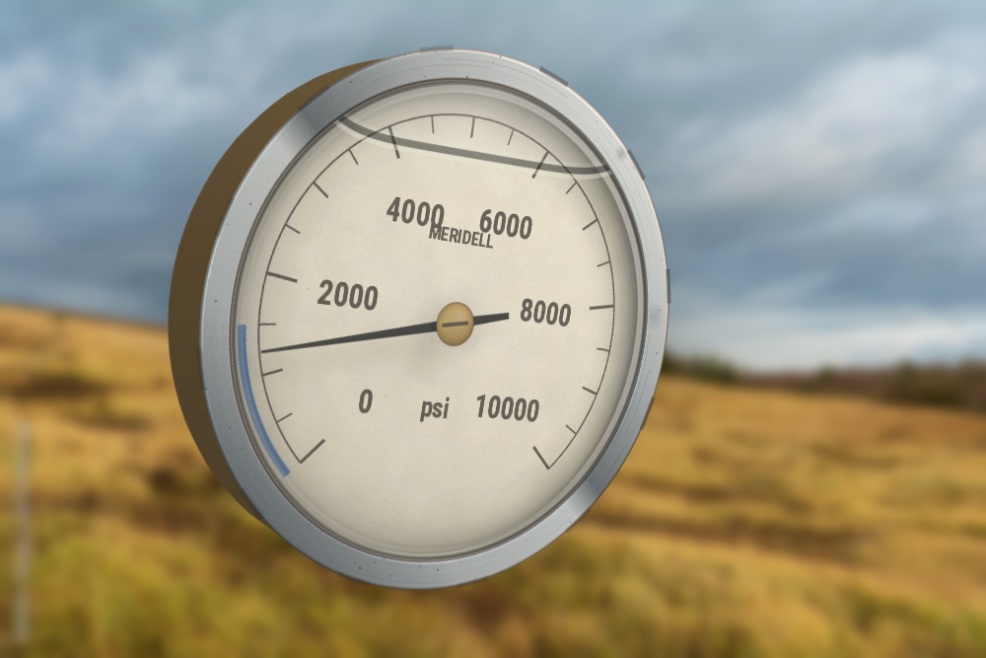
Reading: 1250 psi
